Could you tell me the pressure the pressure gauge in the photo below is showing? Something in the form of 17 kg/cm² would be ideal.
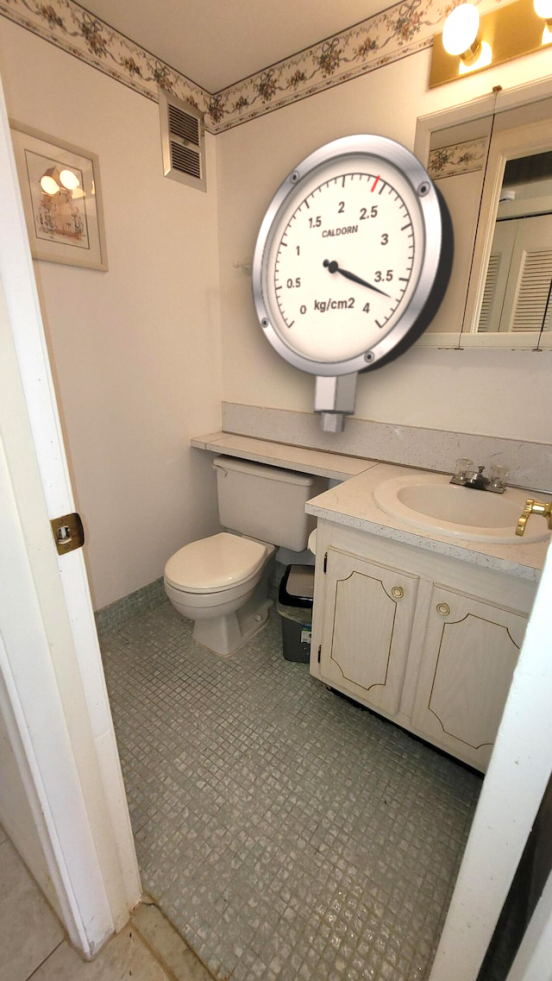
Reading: 3.7 kg/cm²
